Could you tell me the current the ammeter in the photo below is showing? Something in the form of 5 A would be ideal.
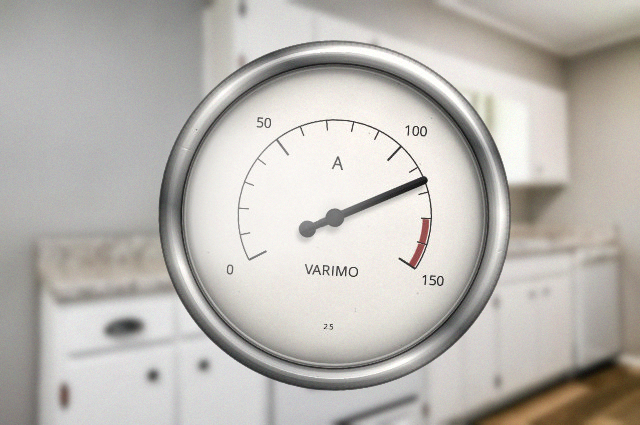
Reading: 115 A
